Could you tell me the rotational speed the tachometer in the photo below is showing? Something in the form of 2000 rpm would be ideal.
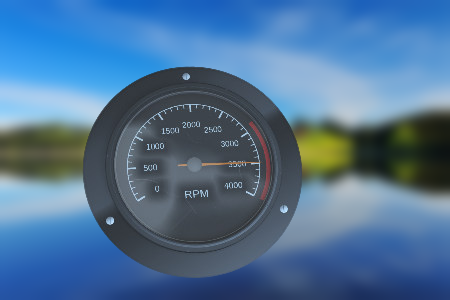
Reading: 3500 rpm
